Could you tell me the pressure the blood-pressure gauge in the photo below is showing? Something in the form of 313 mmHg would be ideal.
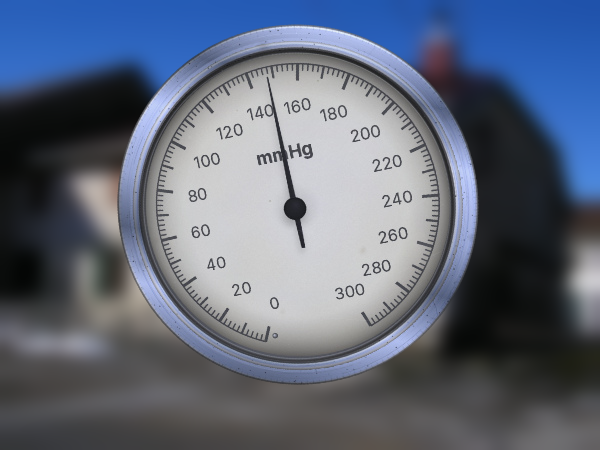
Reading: 148 mmHg
